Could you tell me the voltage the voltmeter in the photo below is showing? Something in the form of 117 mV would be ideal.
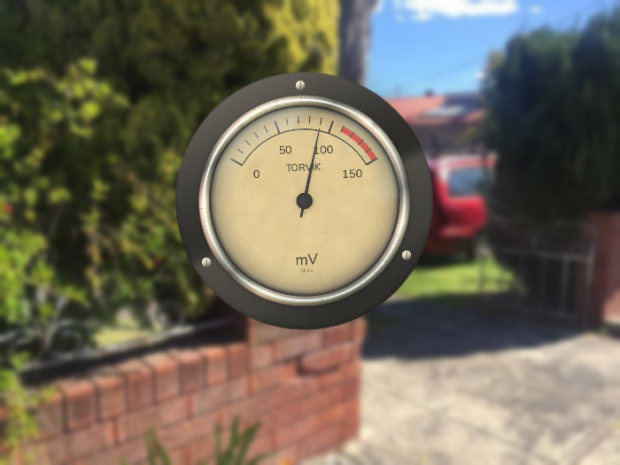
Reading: 90 mV
